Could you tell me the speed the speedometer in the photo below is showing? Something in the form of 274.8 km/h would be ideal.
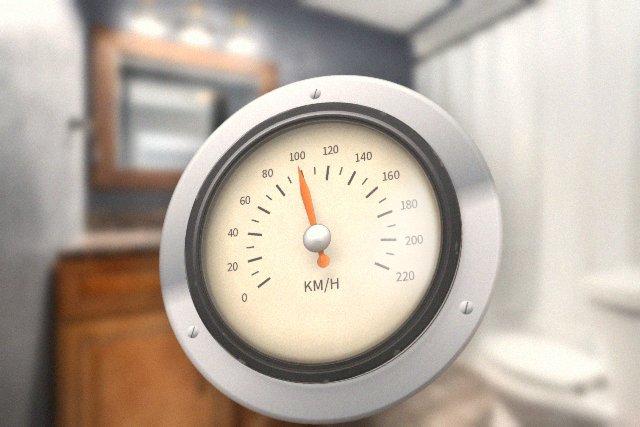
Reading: 100 km/h
